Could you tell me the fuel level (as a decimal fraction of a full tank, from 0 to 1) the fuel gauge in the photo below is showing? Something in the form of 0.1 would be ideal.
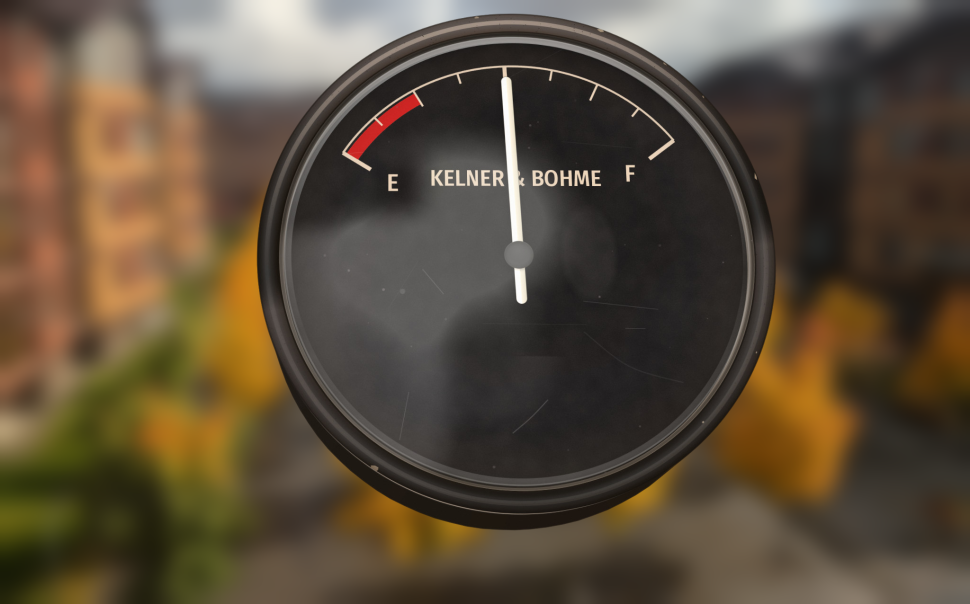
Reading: 0.5
